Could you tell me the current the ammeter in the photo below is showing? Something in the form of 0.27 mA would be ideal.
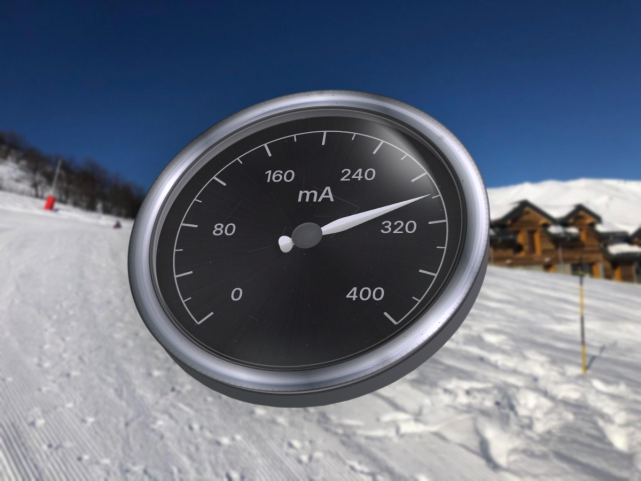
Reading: 300 mA
